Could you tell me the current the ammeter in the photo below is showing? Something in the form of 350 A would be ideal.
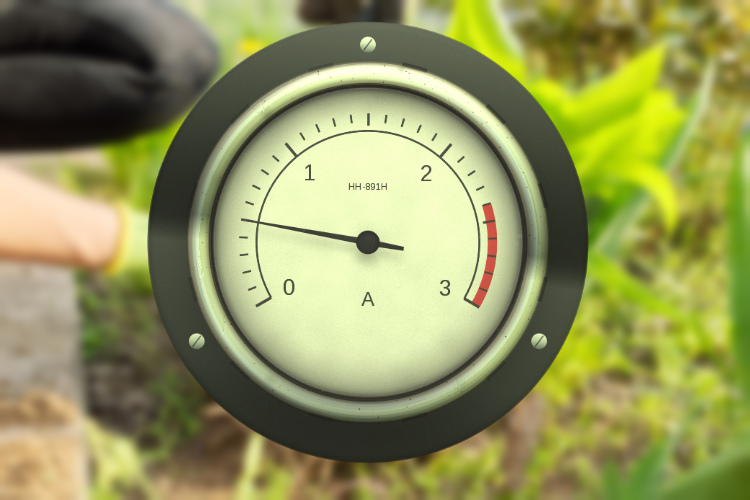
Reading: 0.5 A
